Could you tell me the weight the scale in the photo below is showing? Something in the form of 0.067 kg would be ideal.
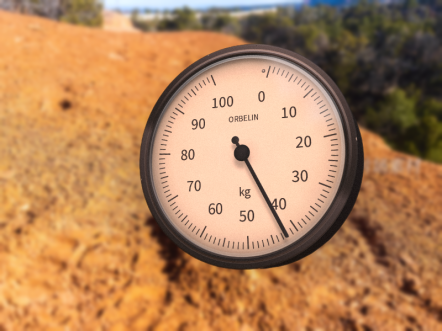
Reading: 42 kg
